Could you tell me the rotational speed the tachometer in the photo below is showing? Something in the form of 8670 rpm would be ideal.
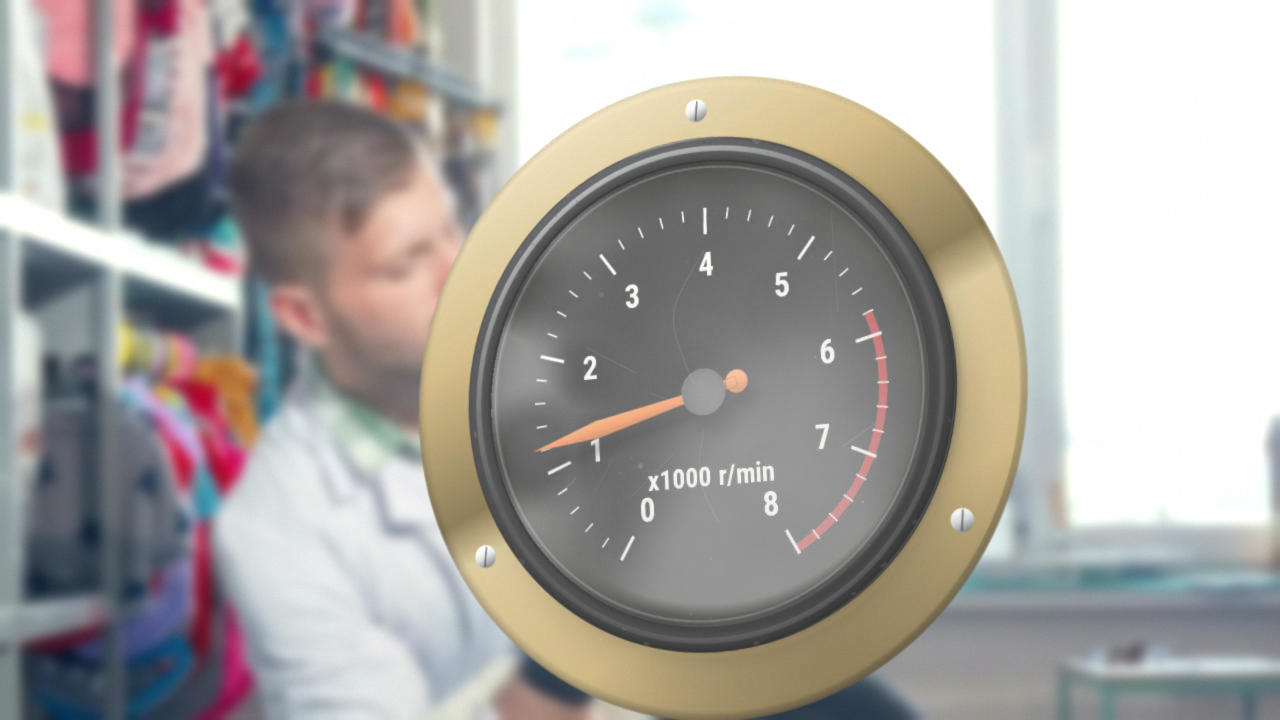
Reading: 1200 rpm
